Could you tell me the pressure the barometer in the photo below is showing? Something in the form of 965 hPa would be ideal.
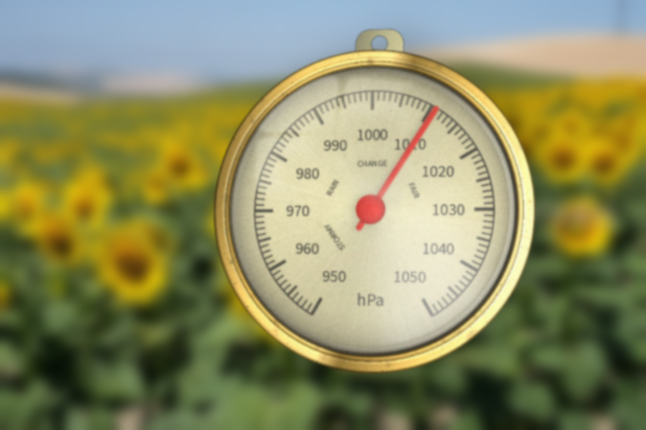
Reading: 1011 hPa
